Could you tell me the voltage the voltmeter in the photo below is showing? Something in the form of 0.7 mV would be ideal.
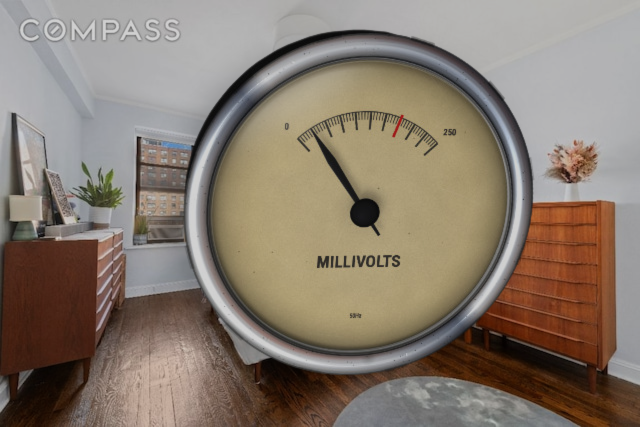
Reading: 25 mV
